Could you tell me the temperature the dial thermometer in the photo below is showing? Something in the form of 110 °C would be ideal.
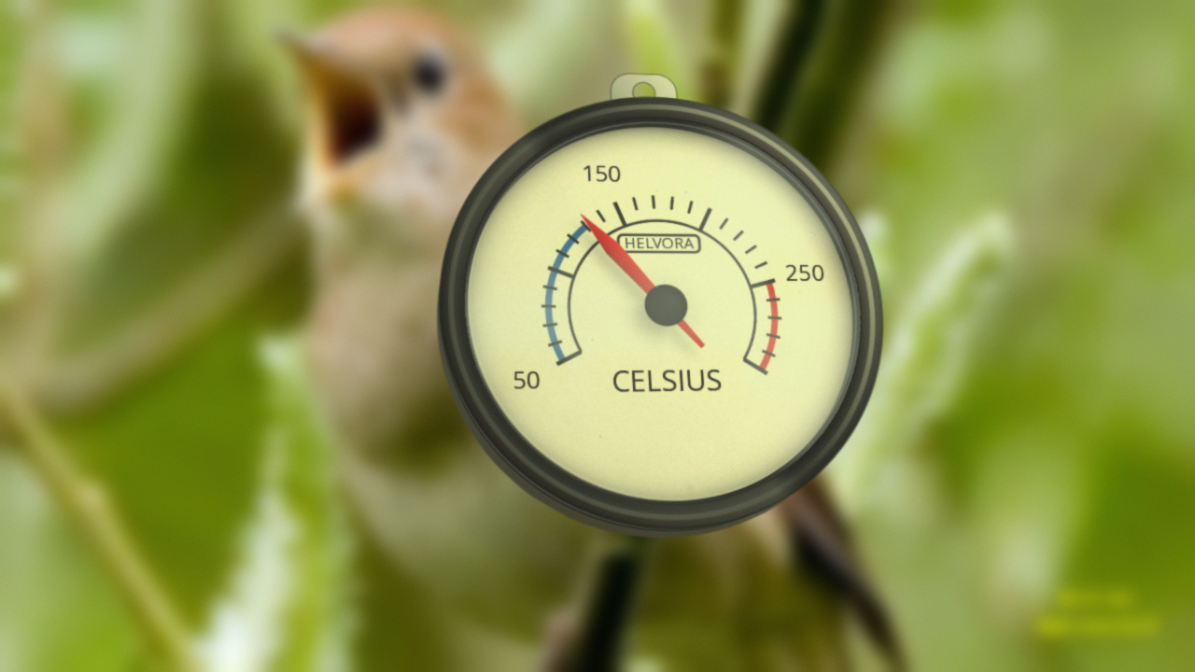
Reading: 130 °C
